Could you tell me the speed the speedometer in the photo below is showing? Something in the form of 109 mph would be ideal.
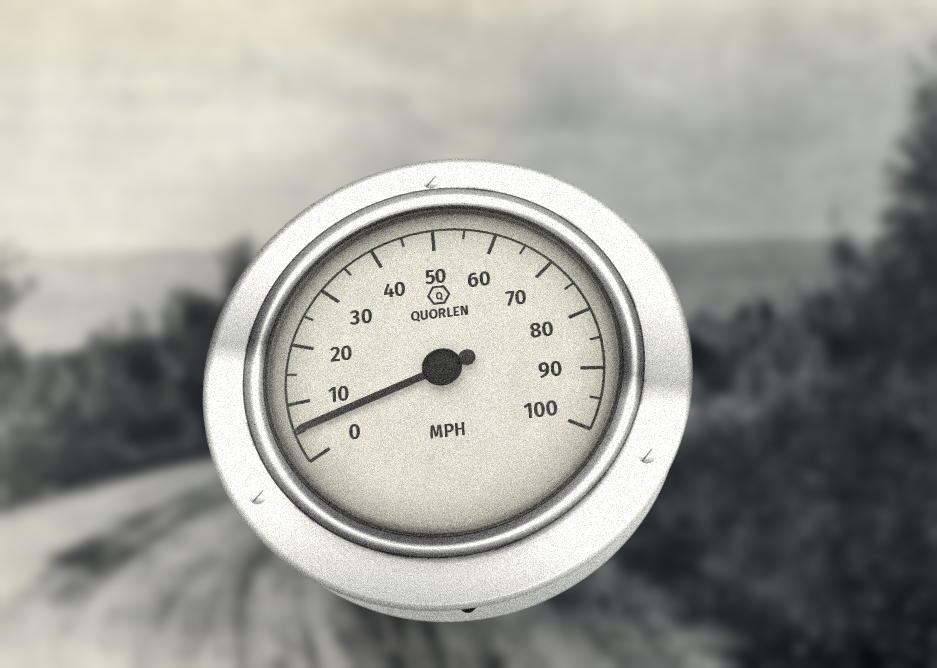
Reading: 5 mph
